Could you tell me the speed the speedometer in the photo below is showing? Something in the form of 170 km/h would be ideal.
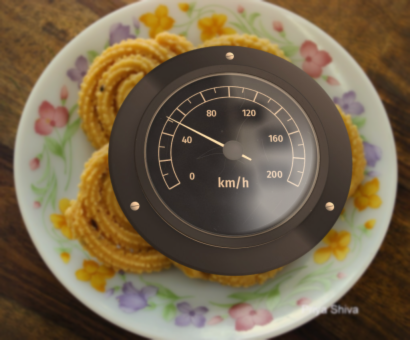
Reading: 50 km/h
